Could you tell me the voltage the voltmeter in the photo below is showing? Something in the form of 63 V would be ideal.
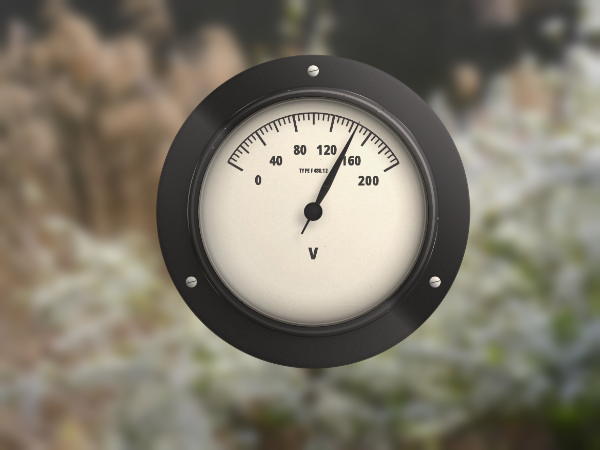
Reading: 145 V
